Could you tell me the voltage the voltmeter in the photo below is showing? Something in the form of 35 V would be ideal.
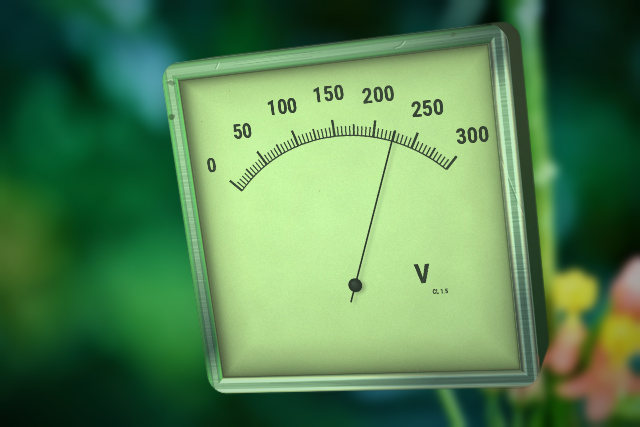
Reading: 225 V
